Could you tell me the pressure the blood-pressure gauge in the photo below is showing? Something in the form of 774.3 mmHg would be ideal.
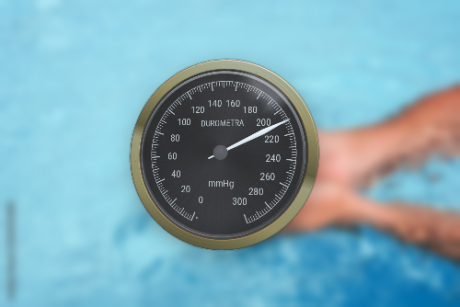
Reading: 210 mmHg
